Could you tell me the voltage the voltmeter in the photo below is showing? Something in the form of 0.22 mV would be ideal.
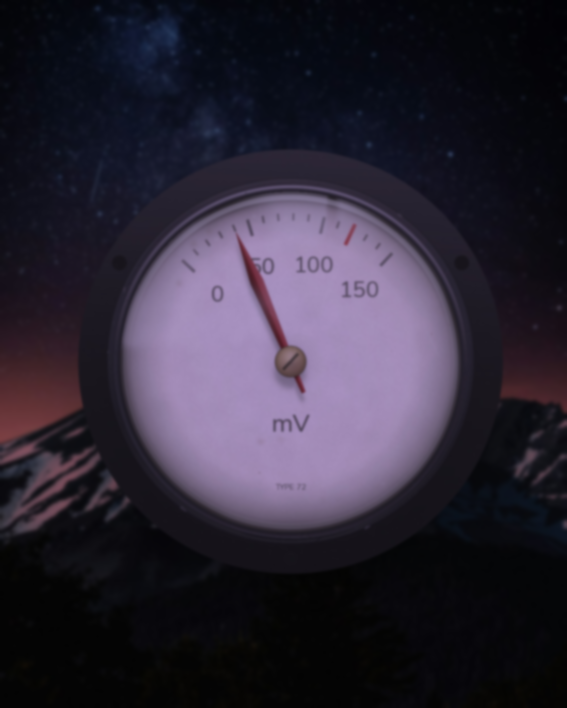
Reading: 40 mV
